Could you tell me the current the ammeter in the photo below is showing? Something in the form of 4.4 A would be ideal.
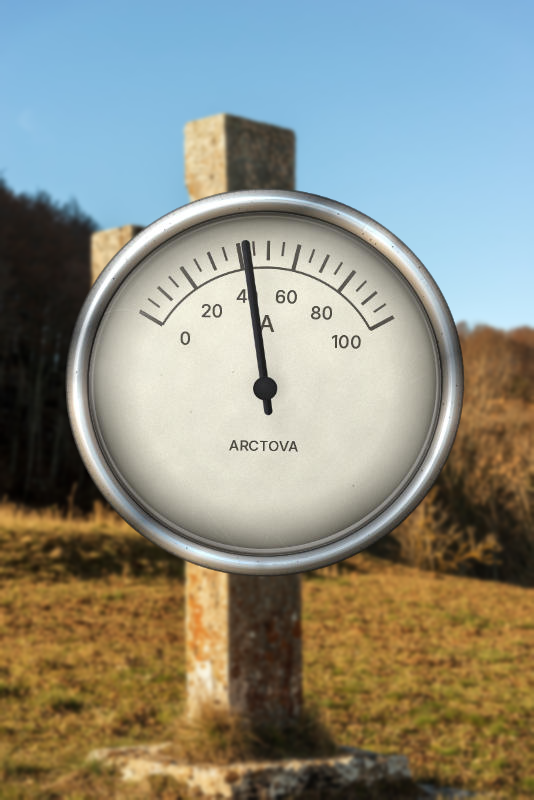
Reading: 42.5 A
